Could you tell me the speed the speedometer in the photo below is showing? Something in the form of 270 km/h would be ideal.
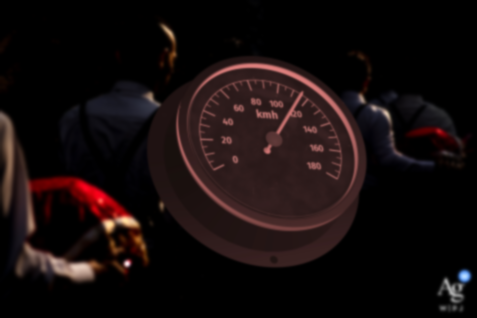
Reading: 115 km/h
